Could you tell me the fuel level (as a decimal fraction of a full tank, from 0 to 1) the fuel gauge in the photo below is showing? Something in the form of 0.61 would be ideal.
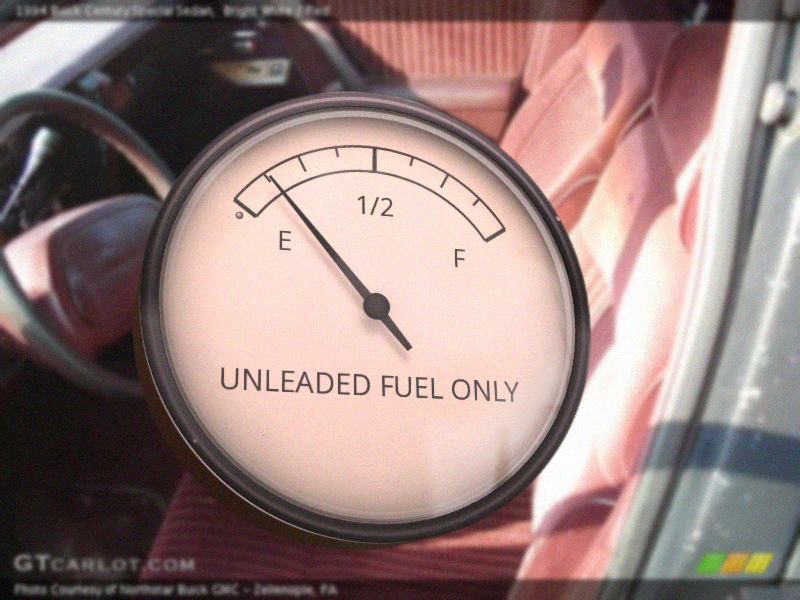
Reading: 0.125
